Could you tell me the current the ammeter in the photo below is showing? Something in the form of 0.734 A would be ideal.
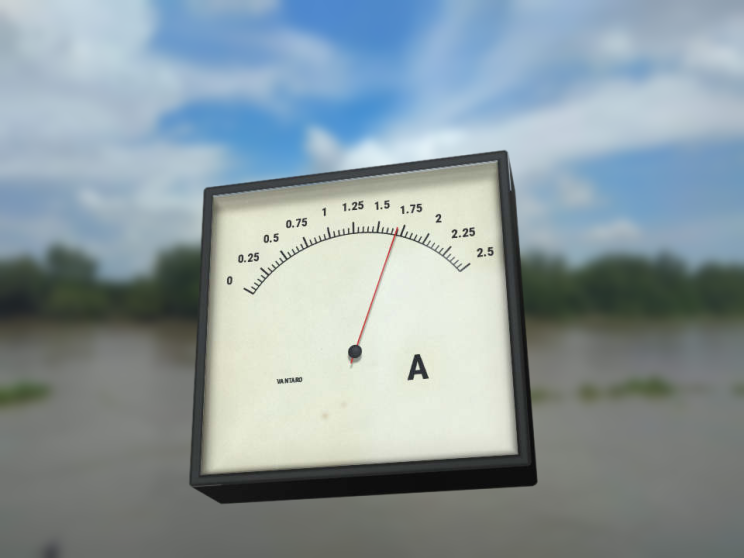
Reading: 1.7 A
